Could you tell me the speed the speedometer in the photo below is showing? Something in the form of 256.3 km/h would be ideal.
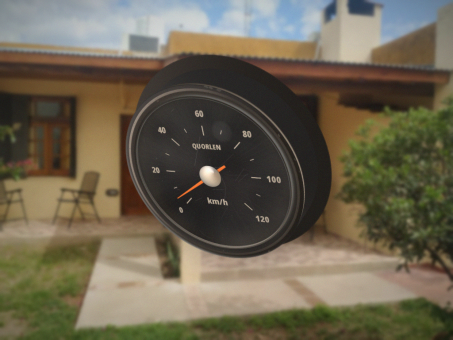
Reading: 5 km/h
